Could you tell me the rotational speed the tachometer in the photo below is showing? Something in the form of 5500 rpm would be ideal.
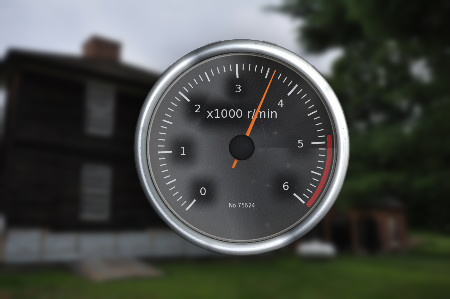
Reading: 3600 rpm
